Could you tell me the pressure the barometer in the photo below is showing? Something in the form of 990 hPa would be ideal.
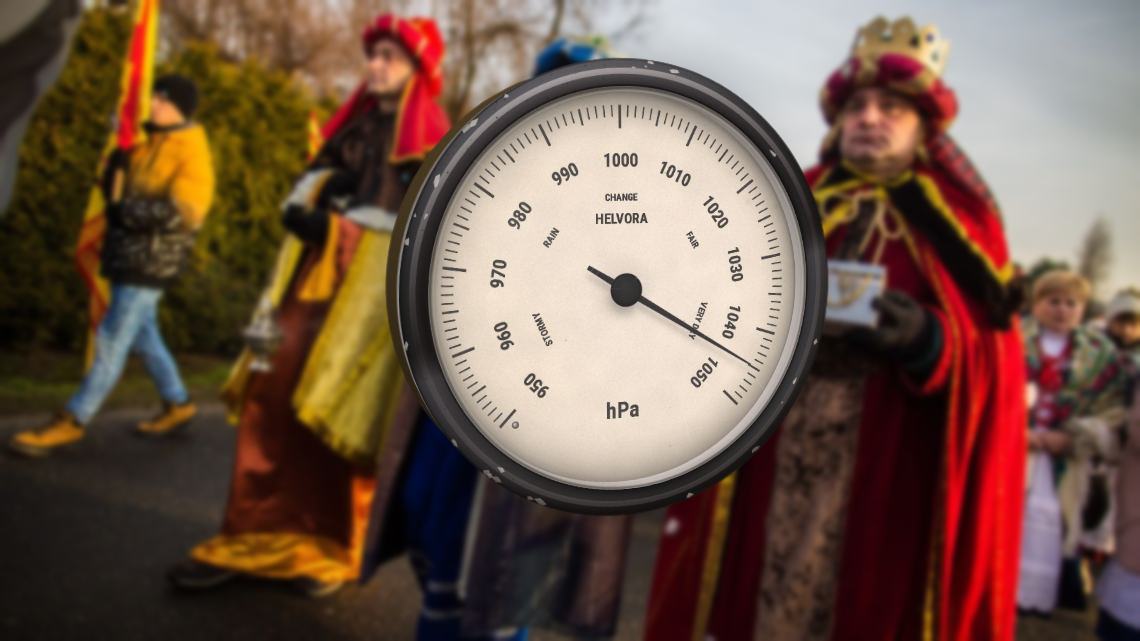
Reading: 1045 hPa
